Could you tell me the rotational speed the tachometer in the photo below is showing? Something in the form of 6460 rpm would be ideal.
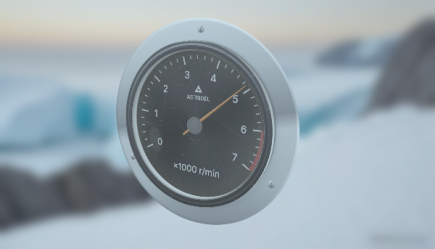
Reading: 4900 rpm
